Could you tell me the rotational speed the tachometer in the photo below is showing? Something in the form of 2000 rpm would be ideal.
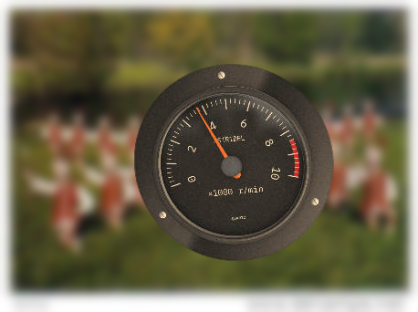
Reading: 3800 rpm
